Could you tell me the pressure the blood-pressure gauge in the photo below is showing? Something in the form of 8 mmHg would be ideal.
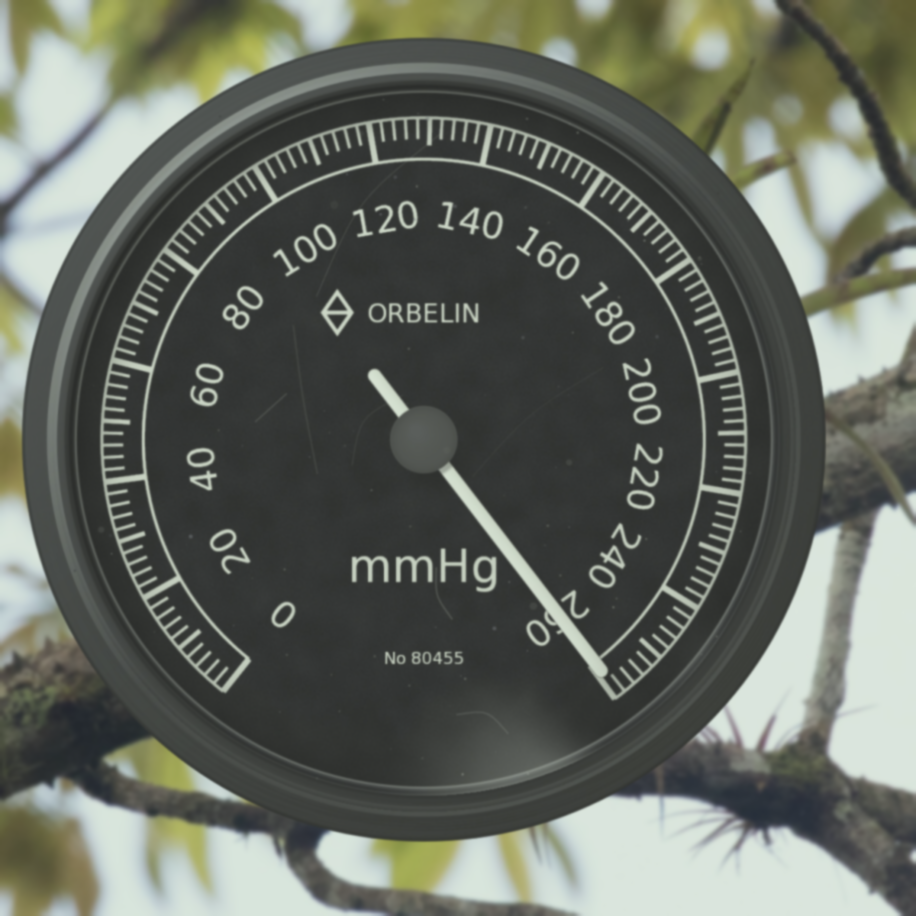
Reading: 259 mmHg
